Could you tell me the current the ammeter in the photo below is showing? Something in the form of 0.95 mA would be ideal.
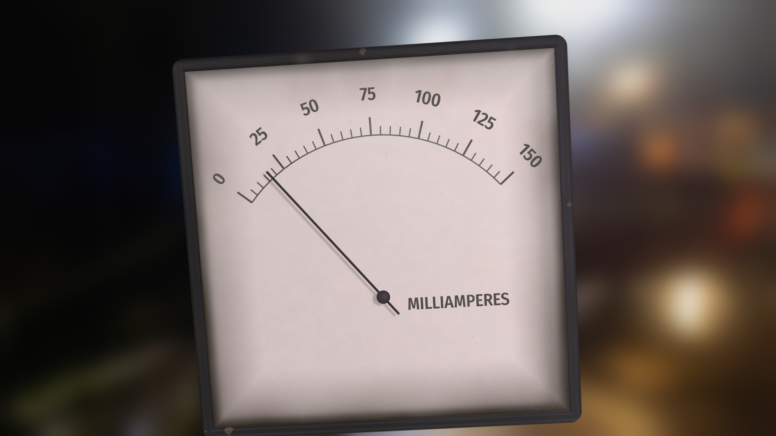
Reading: 17.5 mA
